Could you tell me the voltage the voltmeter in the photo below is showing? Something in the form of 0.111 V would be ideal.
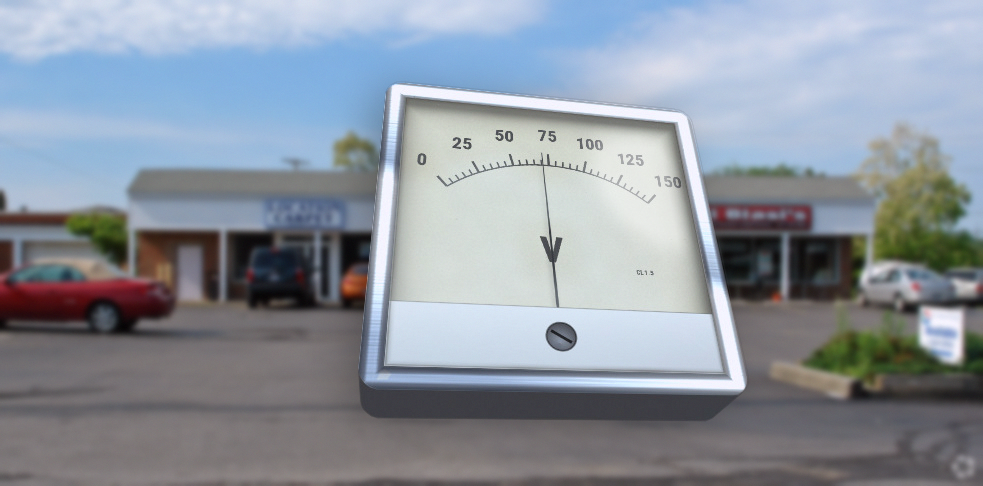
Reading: 70 V
